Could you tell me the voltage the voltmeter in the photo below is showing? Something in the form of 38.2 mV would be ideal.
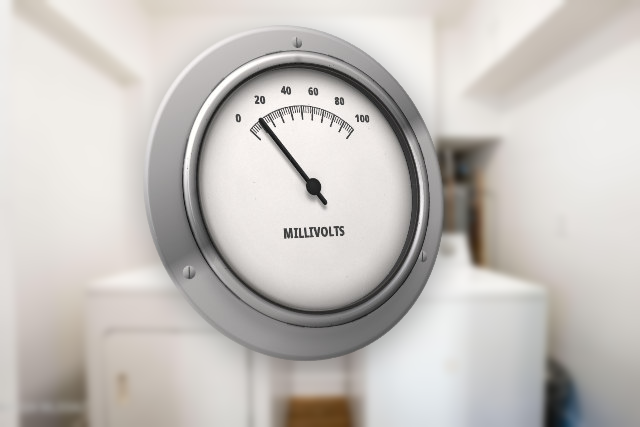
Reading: 10 mV
